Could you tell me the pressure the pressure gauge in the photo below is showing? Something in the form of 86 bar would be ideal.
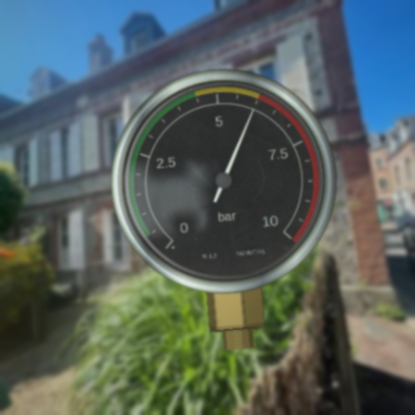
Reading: 6 bar
